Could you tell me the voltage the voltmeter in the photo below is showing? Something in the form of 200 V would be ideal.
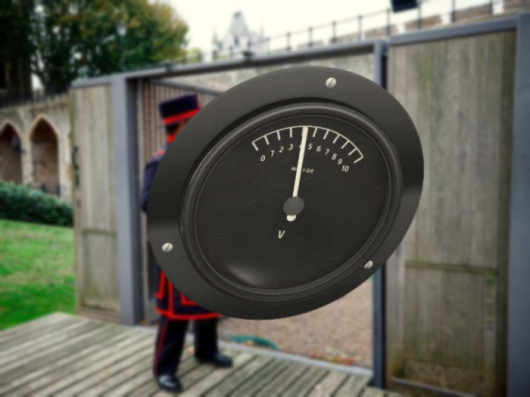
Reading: 4 V
